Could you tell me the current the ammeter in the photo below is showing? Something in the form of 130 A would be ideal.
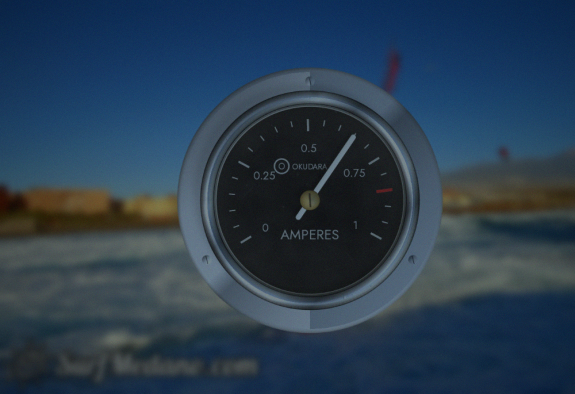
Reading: 0.65 A
